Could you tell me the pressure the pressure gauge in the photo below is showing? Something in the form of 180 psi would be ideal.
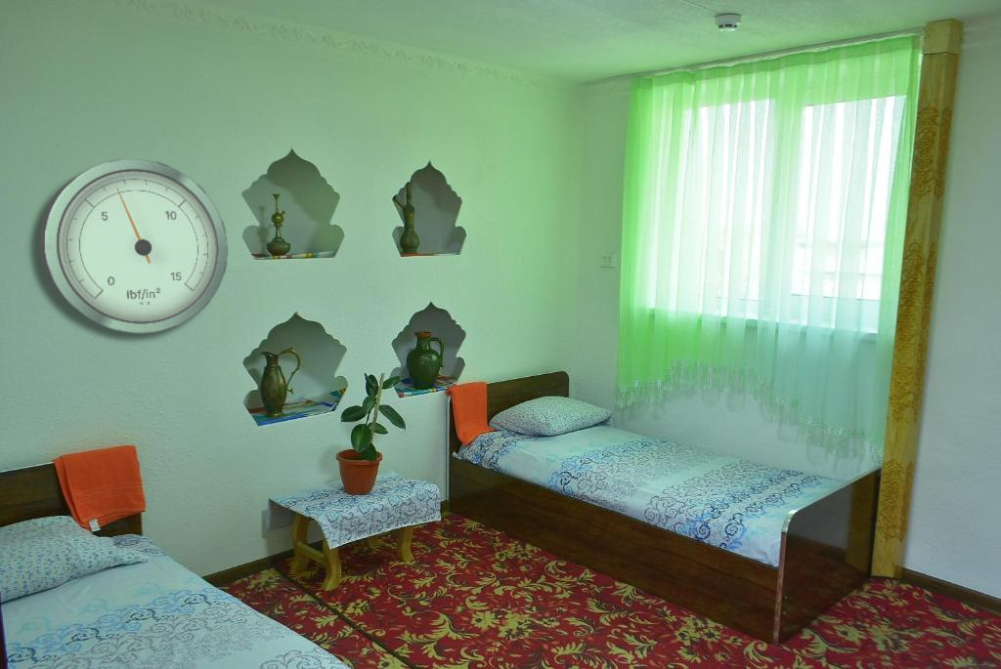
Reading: 6.5 psi
